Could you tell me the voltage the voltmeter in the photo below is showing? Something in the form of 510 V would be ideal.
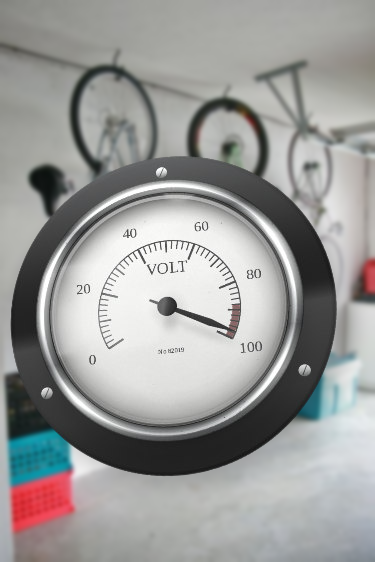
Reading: 98 V
